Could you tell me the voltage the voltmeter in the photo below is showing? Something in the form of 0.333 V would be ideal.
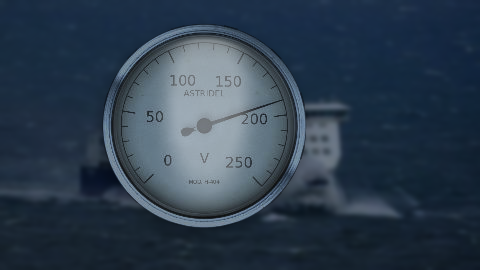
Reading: 190 V
